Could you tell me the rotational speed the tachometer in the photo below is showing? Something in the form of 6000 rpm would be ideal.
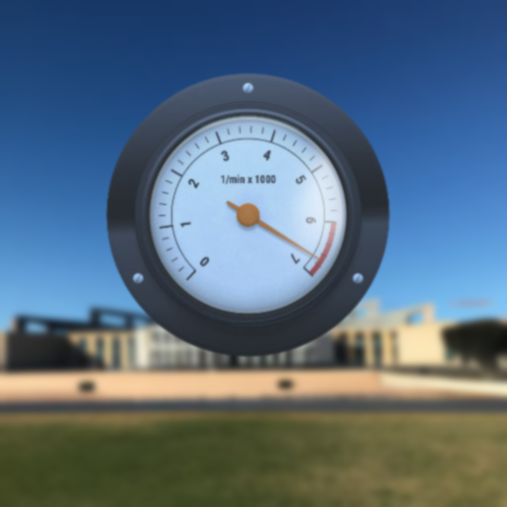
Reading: 6700 rpm
